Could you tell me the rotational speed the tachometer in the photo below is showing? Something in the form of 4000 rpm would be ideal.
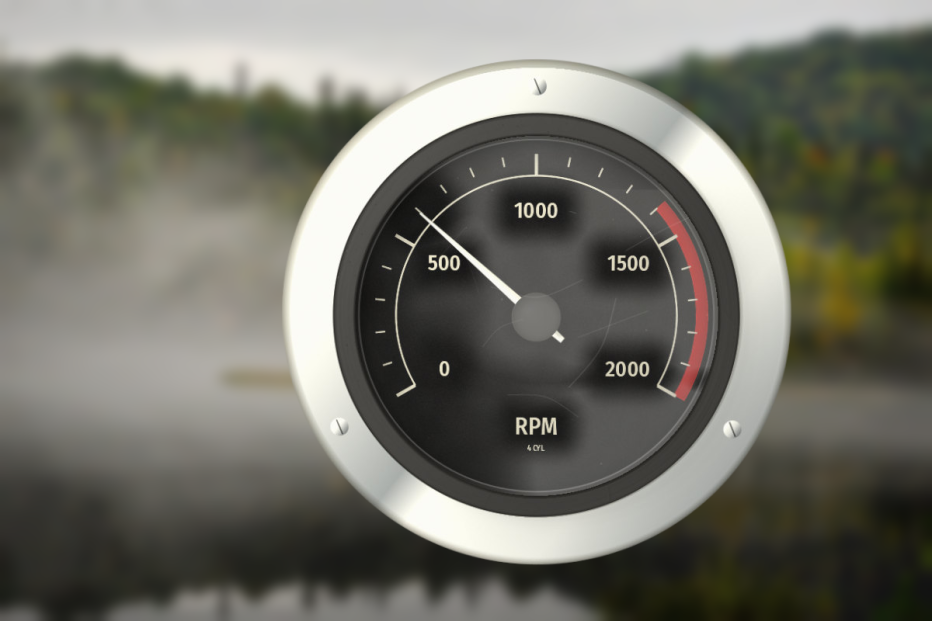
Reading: 600 rpm
